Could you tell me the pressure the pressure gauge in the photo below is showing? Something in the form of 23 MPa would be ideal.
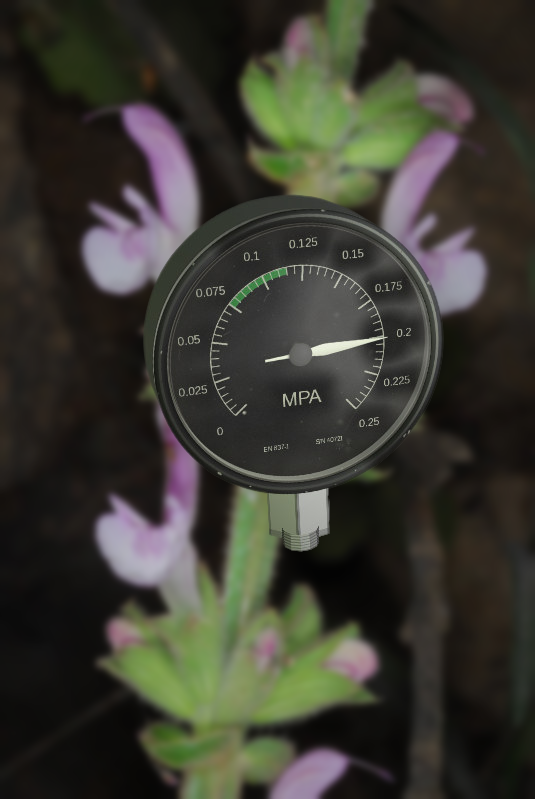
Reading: 0.2 MPa
